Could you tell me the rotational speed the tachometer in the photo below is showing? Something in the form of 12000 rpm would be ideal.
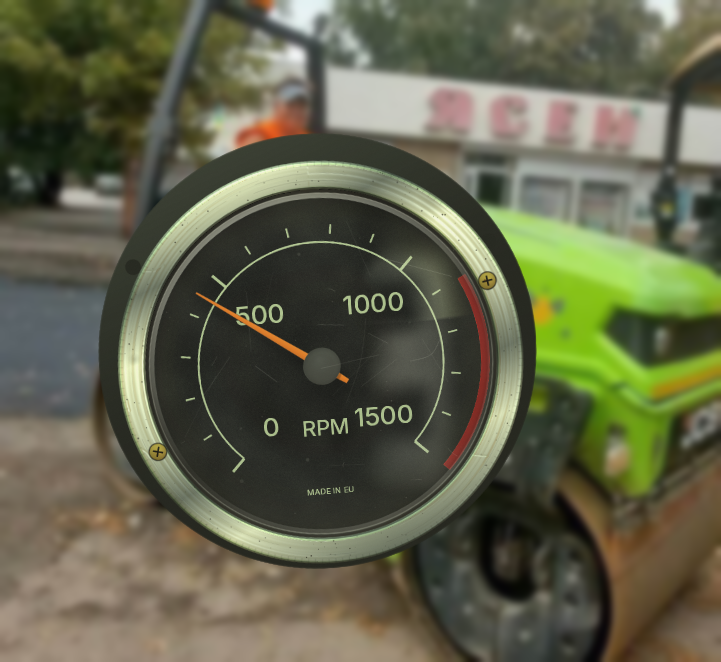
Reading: 450 rpm
